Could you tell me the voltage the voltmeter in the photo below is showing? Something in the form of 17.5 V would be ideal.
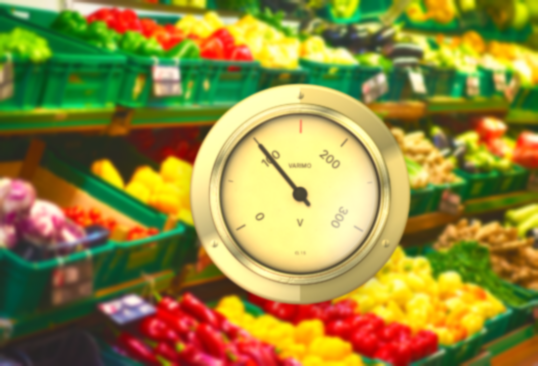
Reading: 100 V
